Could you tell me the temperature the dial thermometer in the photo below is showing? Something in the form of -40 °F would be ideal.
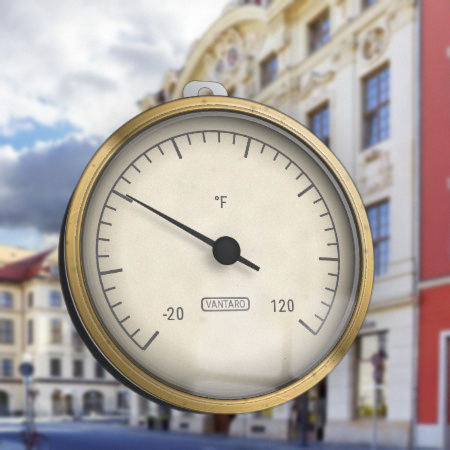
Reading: 20 °F
